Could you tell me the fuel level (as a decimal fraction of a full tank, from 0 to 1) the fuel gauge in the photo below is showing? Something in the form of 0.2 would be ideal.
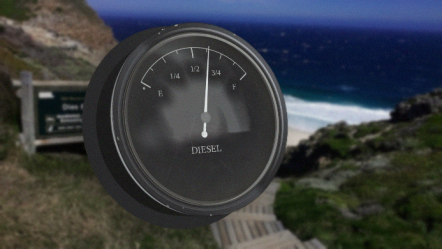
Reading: 0.625
